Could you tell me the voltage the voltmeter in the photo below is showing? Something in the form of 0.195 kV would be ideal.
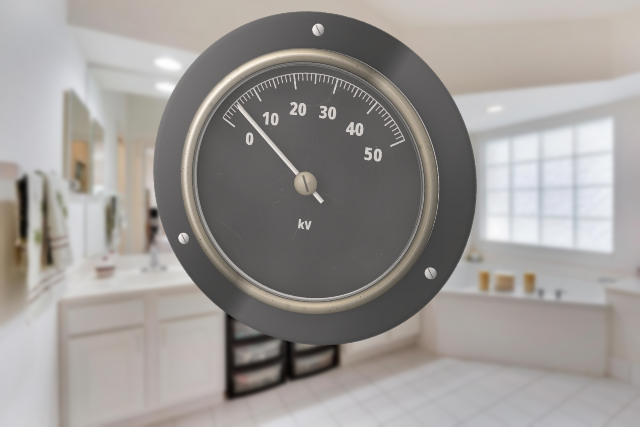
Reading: 5 kV
